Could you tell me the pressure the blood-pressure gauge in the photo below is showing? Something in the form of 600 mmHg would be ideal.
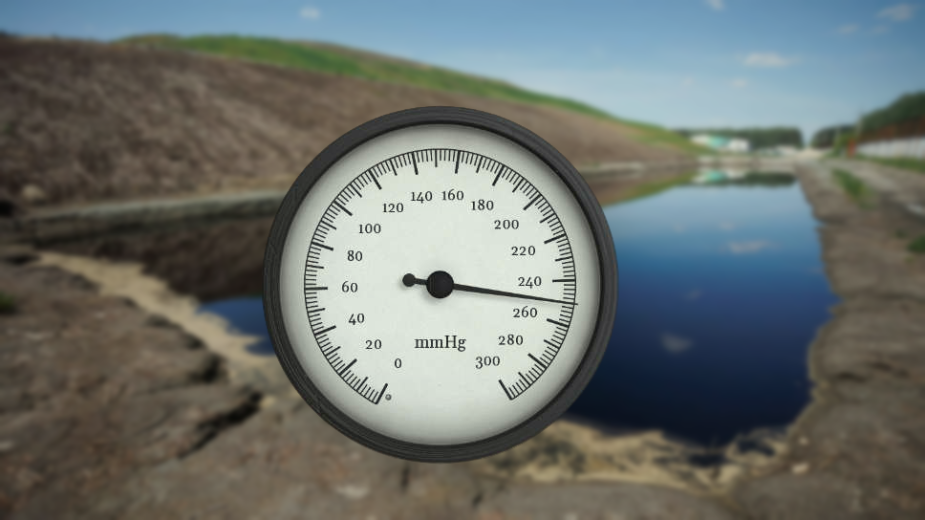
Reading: 250 mmHg
